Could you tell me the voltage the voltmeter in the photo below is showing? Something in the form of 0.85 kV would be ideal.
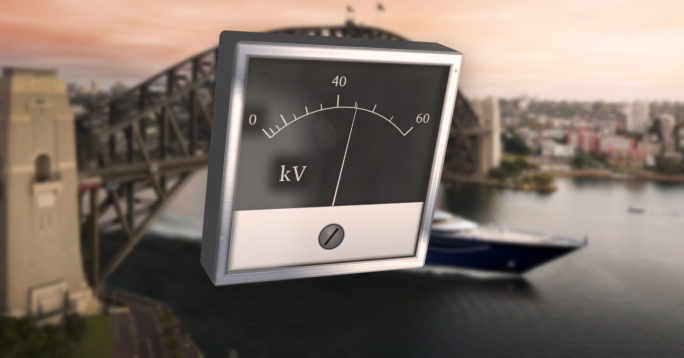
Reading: 45 kV
